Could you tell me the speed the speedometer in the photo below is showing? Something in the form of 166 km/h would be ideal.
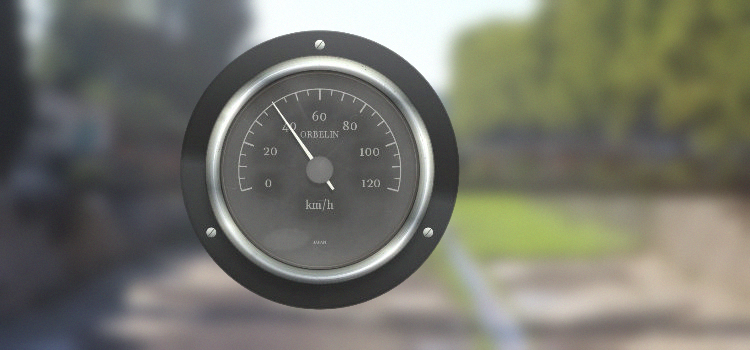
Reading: 40 km/h
